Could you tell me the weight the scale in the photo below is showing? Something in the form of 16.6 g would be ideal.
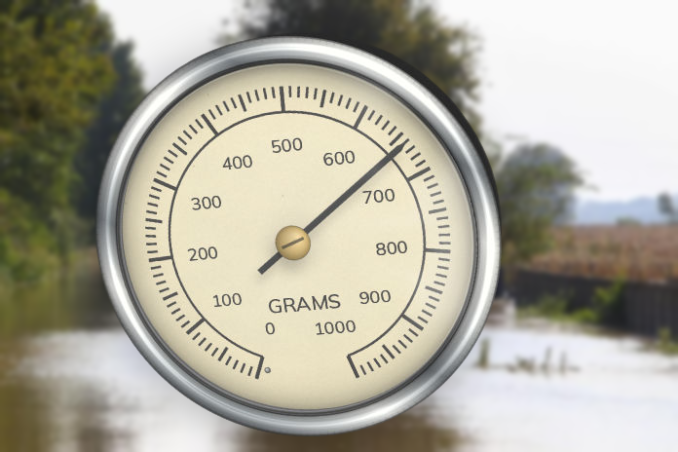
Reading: 660 g
